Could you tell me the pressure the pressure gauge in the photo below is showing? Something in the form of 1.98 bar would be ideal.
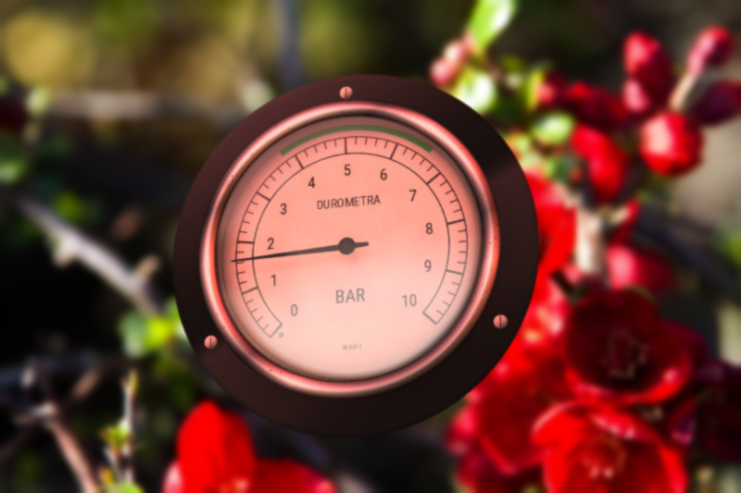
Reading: 1.6 bar
